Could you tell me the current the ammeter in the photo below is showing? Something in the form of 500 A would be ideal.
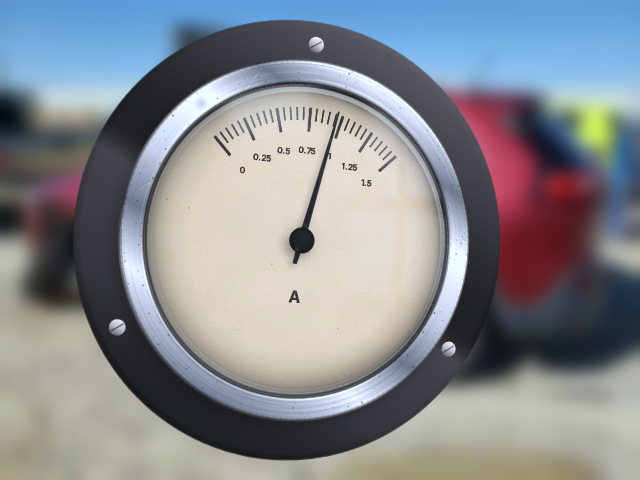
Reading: 0.95 A
